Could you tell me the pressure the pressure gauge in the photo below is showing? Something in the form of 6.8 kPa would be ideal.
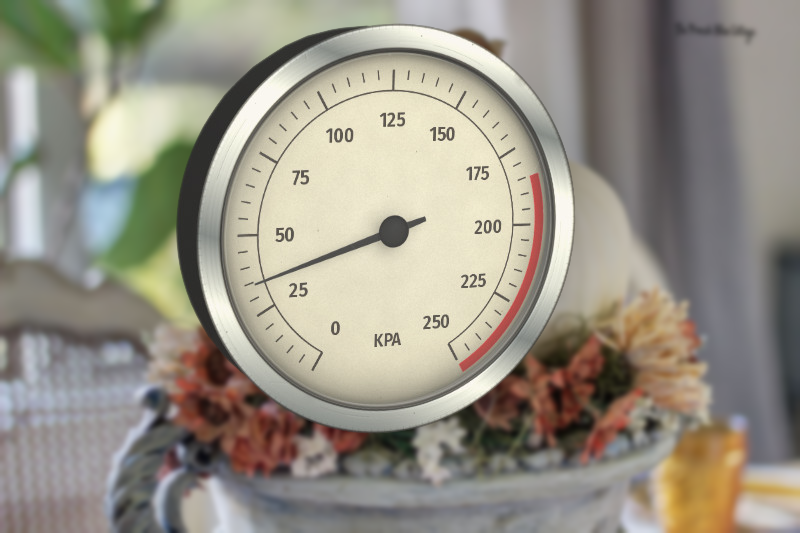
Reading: 35 kPa
